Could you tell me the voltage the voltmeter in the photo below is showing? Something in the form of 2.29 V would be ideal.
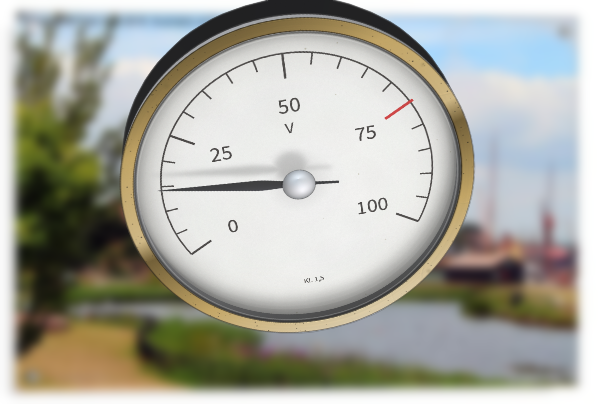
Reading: 15 V
